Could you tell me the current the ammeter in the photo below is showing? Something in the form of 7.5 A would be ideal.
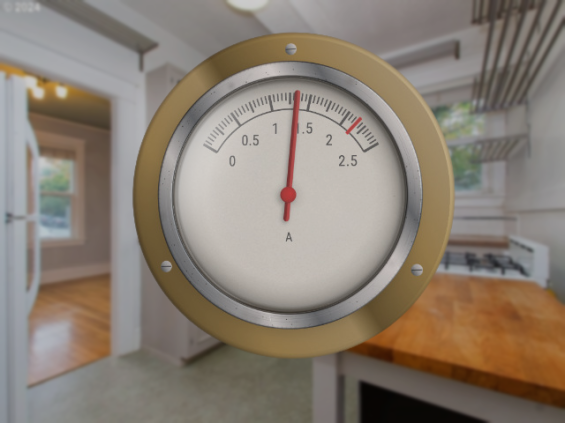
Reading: 1.35 A
